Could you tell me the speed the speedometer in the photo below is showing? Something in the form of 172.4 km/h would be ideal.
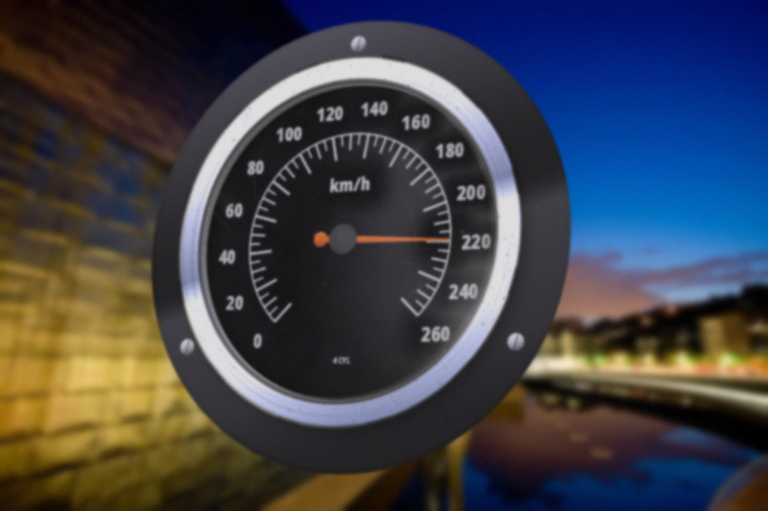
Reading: 220 km/h
